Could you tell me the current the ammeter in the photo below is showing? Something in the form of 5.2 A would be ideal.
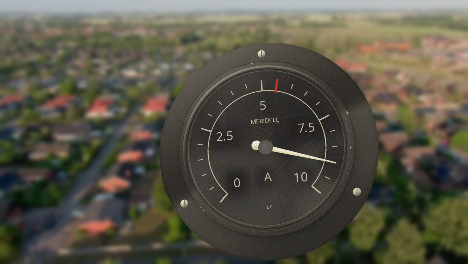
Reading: 9 A
